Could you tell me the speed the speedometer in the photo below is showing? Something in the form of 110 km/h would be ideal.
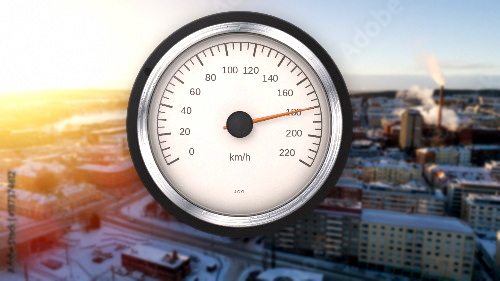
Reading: 180 km/h
